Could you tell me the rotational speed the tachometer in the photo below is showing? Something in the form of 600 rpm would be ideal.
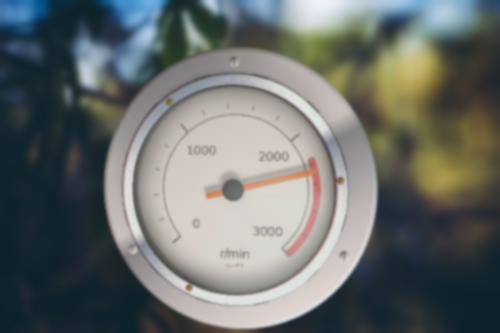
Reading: 2300 rpm
